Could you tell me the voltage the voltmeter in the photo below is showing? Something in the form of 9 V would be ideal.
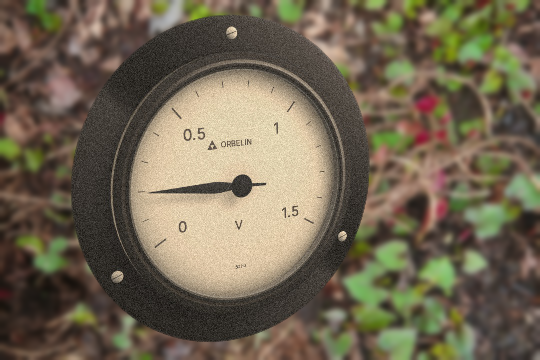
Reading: 0.2 V
